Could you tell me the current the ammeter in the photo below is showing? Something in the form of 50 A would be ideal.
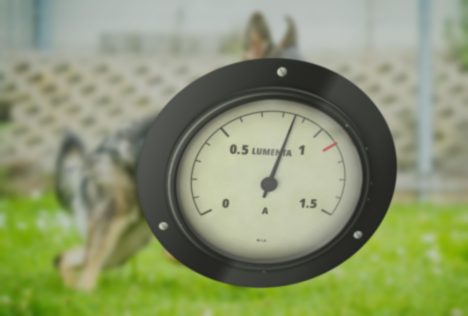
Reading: 0.85 A
